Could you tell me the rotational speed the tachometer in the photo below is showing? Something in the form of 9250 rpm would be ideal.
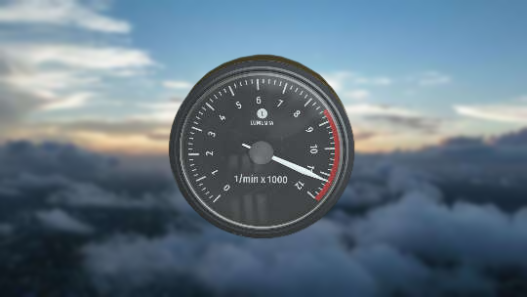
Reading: 11200 rpm
